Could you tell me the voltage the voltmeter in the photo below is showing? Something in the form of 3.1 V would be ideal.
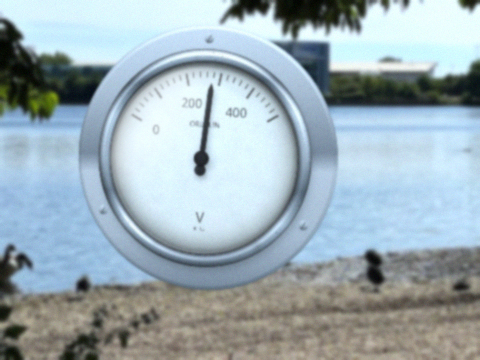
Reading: 280 V
